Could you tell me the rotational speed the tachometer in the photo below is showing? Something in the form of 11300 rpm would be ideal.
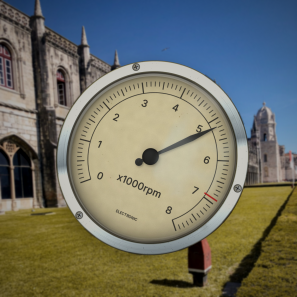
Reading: 5200 rpm
